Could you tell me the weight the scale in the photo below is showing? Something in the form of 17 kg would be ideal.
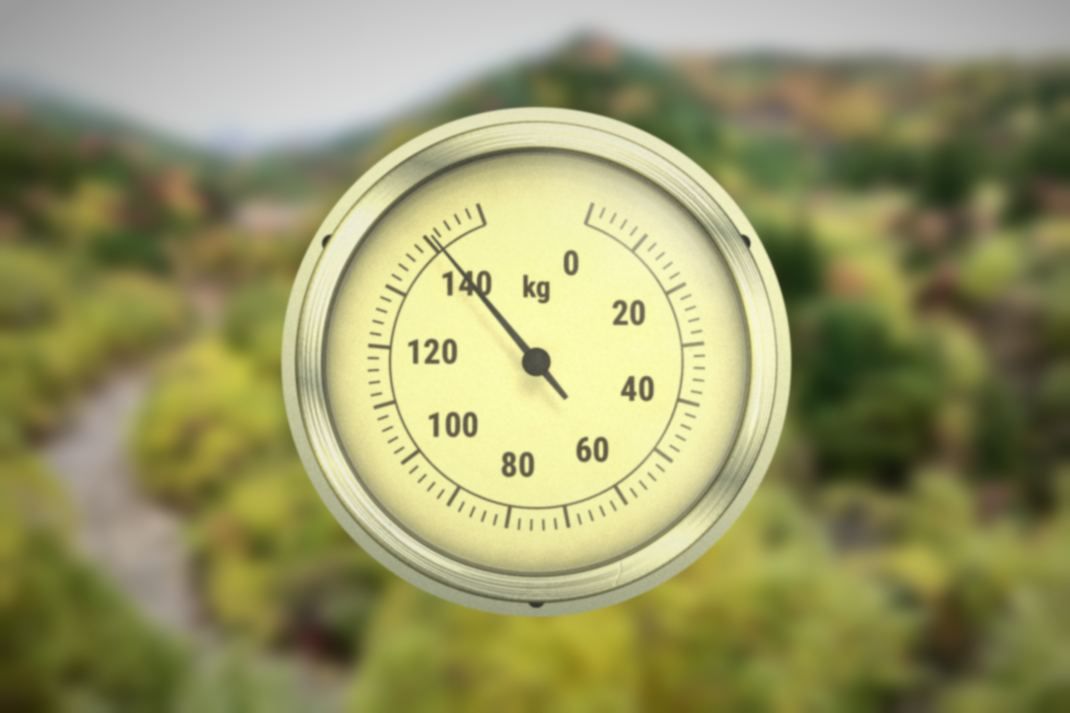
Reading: 141 kg
